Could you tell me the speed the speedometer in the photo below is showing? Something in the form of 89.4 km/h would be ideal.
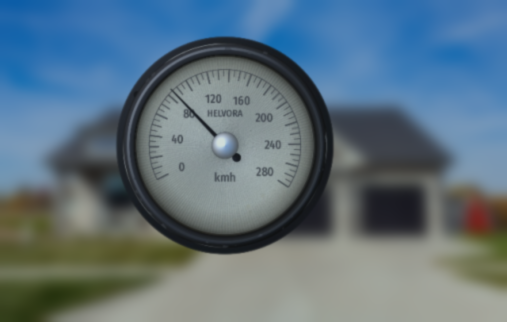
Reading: 85 km/h
